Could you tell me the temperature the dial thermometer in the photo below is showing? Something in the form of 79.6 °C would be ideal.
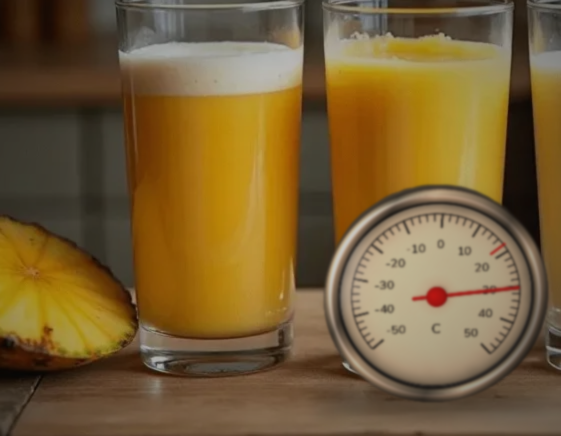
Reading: 30 °C
